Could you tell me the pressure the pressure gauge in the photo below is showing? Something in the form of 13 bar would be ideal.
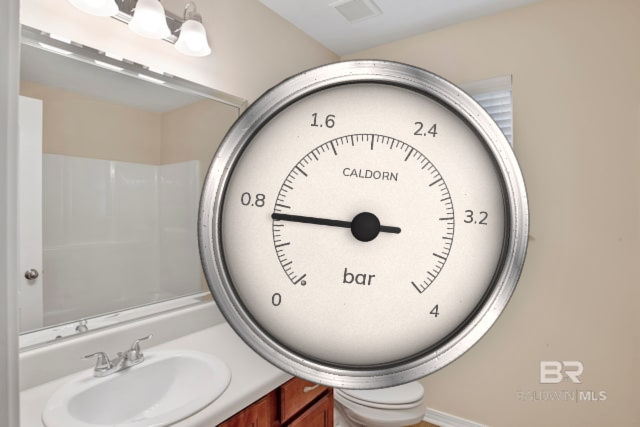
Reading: 0.7 bar
